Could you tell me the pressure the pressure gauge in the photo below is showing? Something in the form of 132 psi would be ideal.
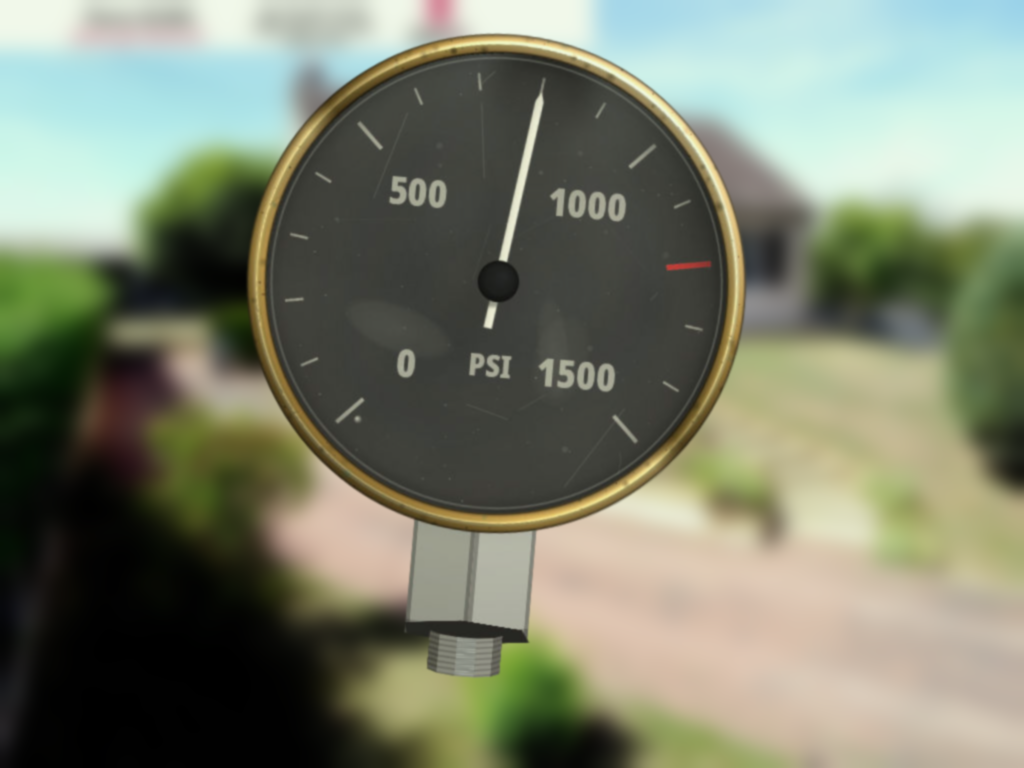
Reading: 800 psi
